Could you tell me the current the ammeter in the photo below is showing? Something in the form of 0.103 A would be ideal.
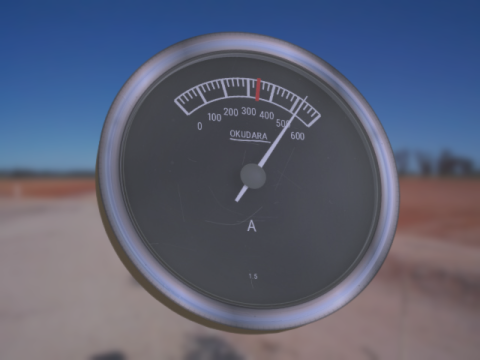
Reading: 520 A
